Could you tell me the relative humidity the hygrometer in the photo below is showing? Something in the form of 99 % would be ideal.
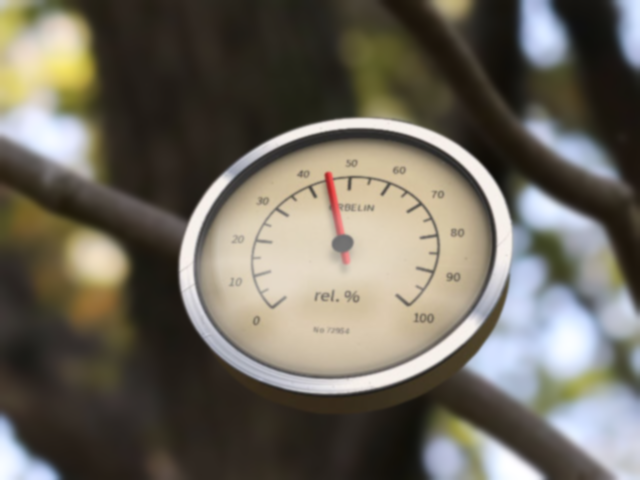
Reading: 45 %
